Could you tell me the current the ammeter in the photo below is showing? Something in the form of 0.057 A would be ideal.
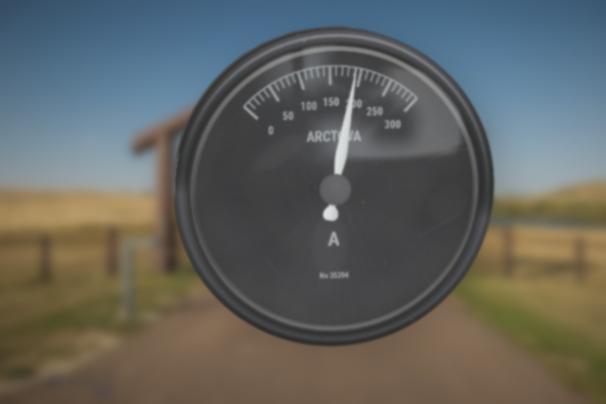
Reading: 190 A
